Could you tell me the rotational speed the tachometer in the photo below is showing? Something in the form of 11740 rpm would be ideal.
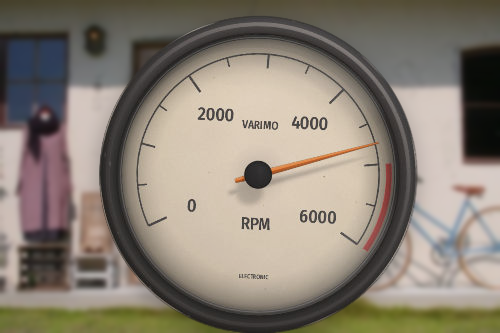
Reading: 4750 rpm
